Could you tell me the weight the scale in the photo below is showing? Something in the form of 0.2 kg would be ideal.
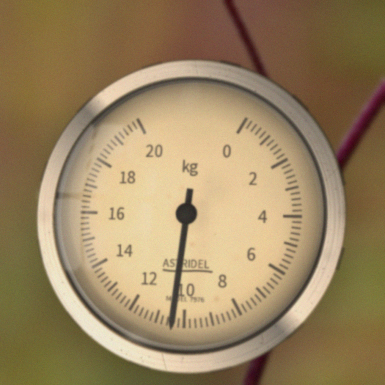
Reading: 10.4 kg
